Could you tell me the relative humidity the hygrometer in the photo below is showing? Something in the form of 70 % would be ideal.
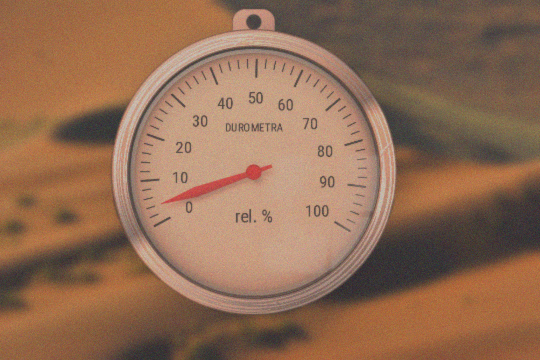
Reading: 4 %
